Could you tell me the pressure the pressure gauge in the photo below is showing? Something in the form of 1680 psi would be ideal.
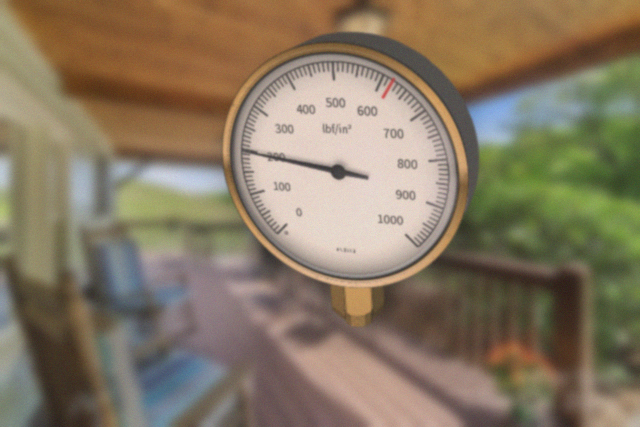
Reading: 200 psi
